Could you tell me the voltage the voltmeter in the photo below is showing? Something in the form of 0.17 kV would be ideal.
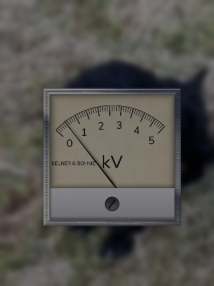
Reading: 0.5 kV
